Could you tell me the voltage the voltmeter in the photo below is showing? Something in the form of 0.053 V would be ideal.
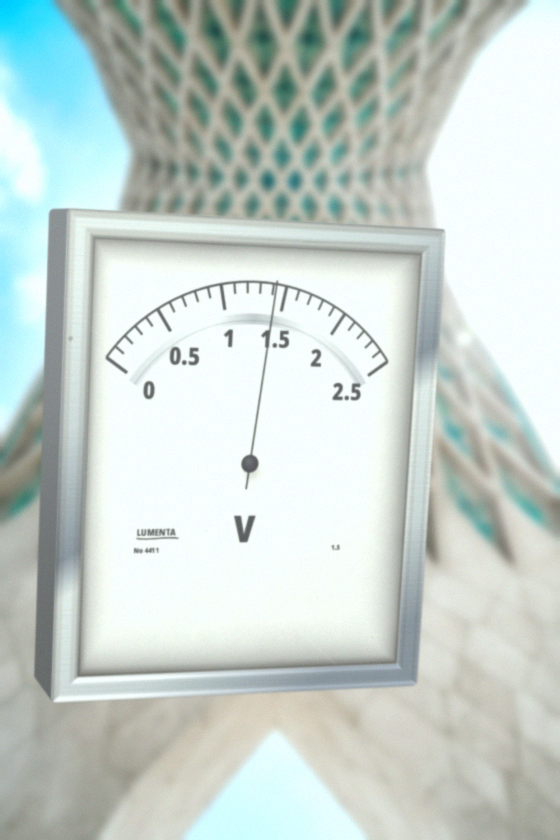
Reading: 1.4 V
